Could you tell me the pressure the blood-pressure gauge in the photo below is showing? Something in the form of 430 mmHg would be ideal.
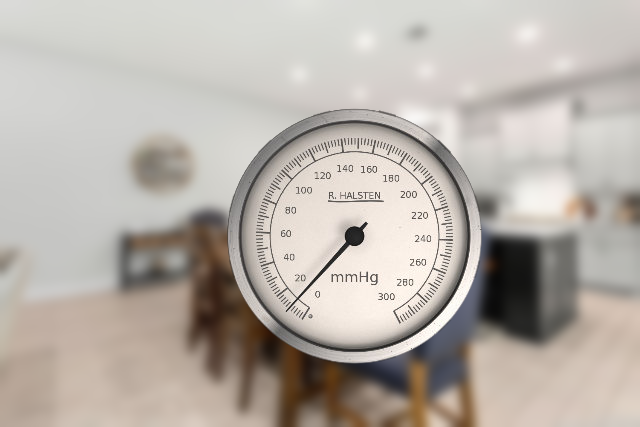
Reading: 10 mmHg
